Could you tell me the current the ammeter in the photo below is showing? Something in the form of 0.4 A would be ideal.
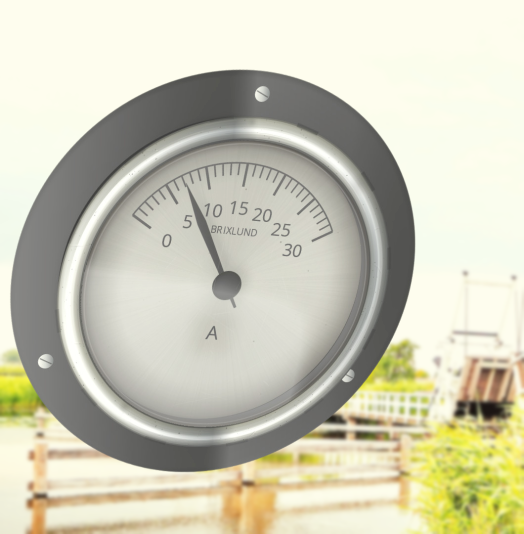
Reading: 7 A
